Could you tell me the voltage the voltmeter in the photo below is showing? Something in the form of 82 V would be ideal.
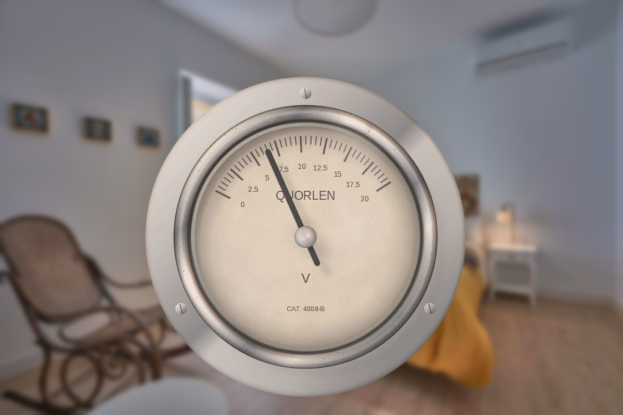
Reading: 6.5 V
